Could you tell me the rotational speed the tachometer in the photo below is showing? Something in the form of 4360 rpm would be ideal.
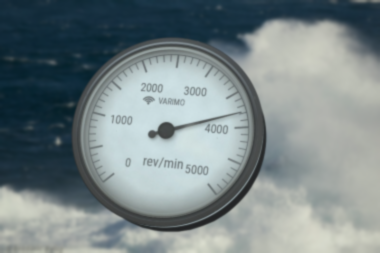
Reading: 3800 rpm
